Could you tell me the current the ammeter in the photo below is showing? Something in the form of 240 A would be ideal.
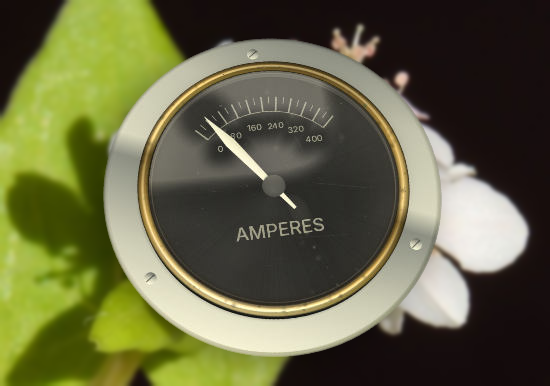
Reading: 40 A
